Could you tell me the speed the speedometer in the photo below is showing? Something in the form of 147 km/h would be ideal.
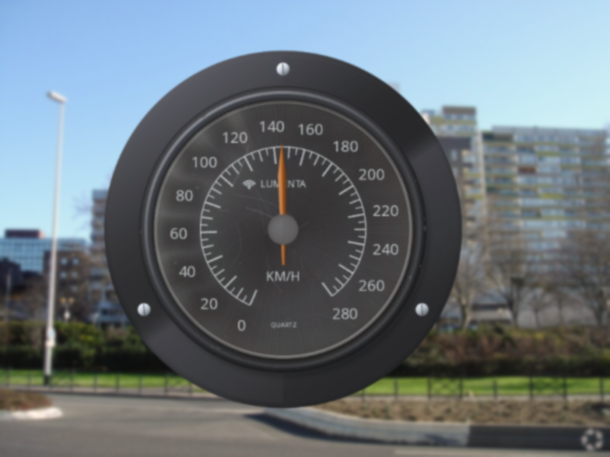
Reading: 145 km/h
